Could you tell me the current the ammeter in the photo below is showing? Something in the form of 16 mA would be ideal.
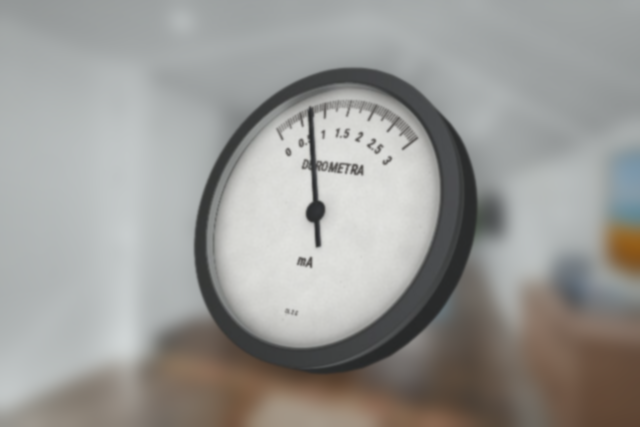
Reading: 0.75 mA
